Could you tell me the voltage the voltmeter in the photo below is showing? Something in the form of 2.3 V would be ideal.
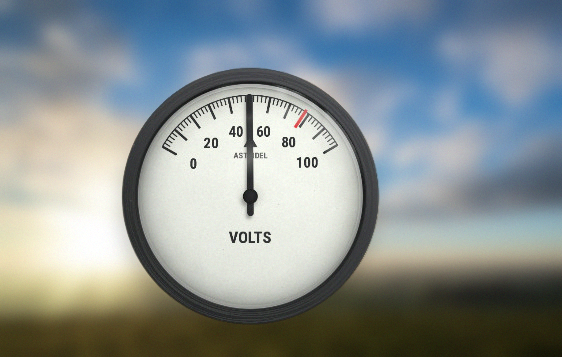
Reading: 50 V
